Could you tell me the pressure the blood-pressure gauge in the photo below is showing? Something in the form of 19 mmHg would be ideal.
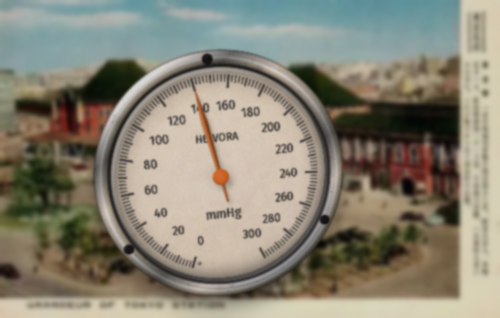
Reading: 140 mmHg
